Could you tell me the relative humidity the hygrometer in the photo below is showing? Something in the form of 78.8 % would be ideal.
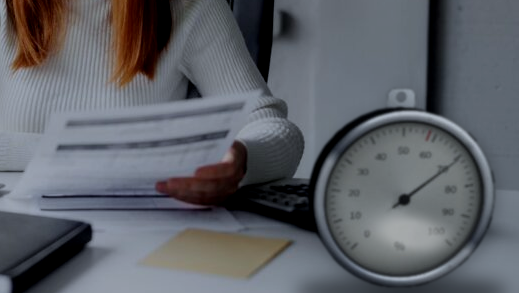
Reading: 70 %
